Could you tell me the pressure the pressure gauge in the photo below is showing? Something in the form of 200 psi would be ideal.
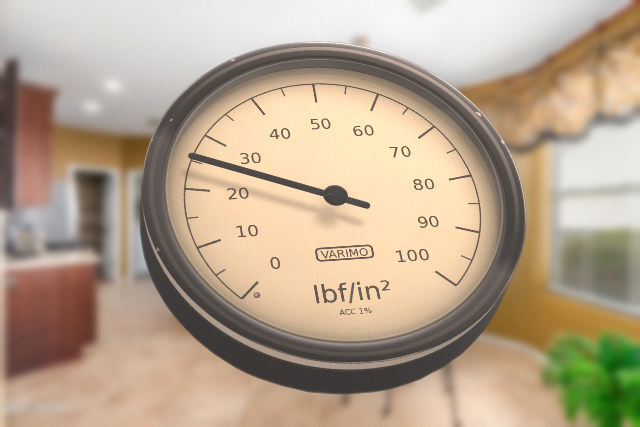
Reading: 25 psi
